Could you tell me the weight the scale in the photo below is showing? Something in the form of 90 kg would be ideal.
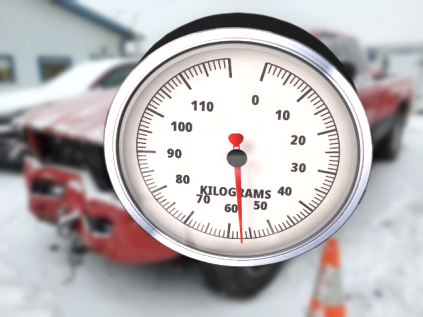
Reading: 57 kg
